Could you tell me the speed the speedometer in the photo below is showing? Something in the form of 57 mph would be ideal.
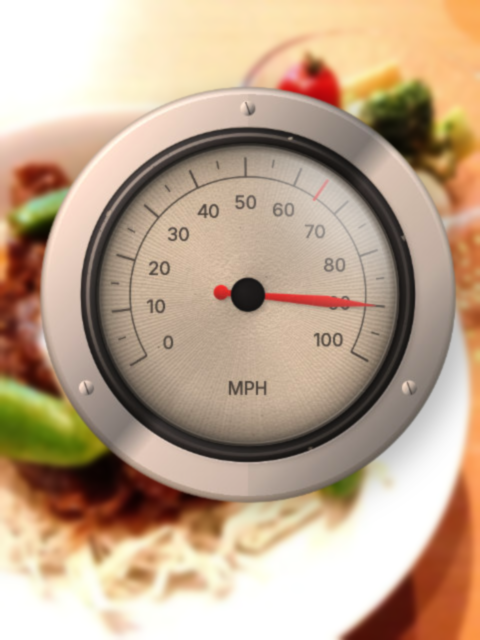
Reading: 90 mph
